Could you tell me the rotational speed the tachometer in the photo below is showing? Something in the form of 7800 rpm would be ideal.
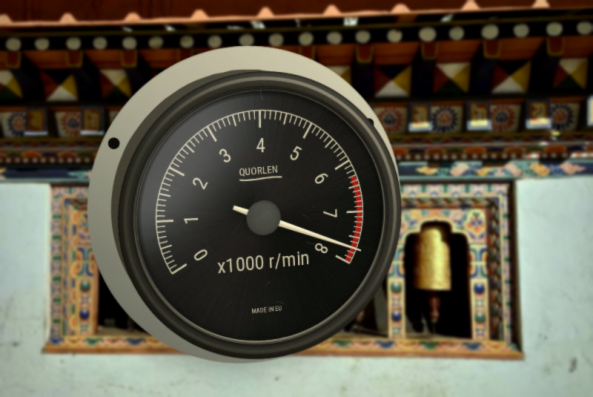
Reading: 7700 rpm
